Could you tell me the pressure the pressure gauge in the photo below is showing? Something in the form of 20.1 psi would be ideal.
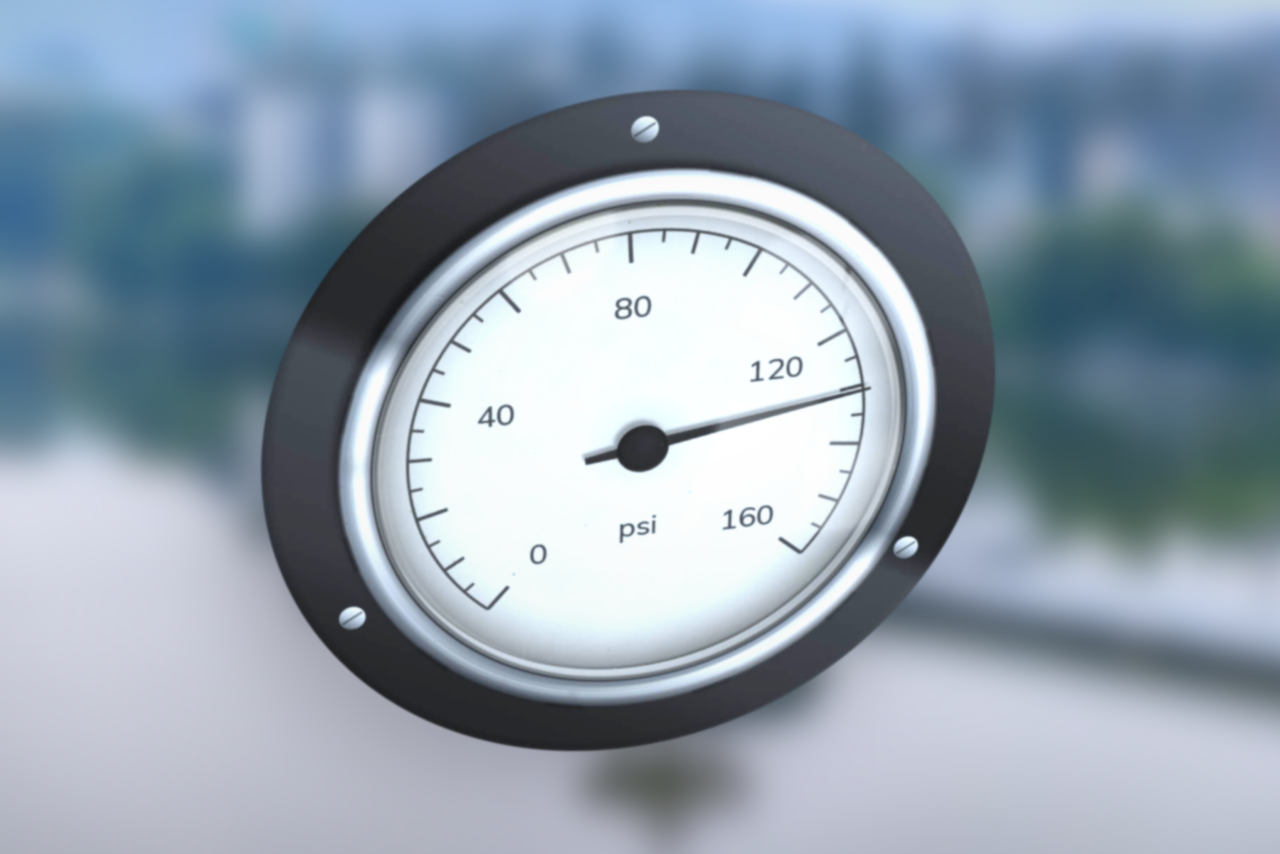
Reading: 130 psi
